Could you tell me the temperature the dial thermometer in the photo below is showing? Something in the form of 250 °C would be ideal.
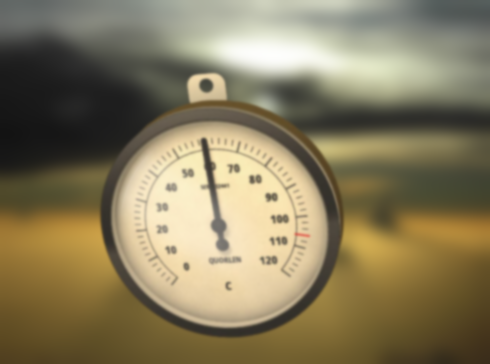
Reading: 60 °C
